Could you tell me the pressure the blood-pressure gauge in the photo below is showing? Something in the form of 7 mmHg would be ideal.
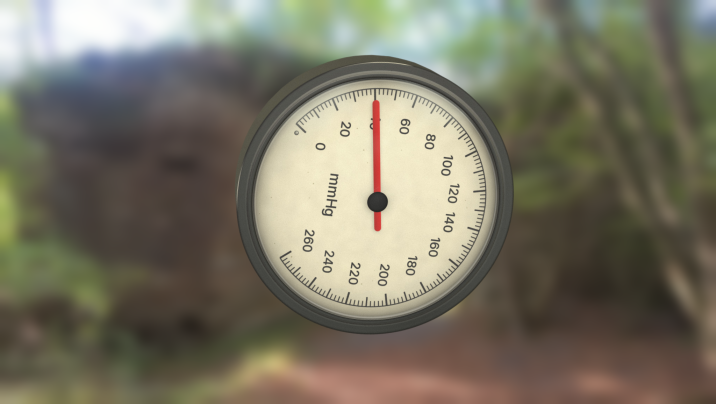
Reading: 40 mmHg
